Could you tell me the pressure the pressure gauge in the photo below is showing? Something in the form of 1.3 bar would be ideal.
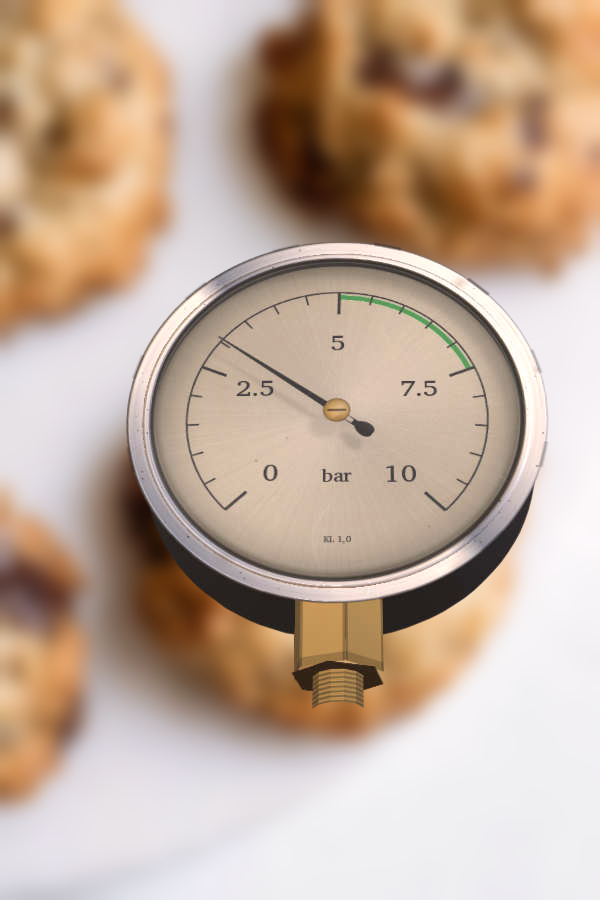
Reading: 3 bar
